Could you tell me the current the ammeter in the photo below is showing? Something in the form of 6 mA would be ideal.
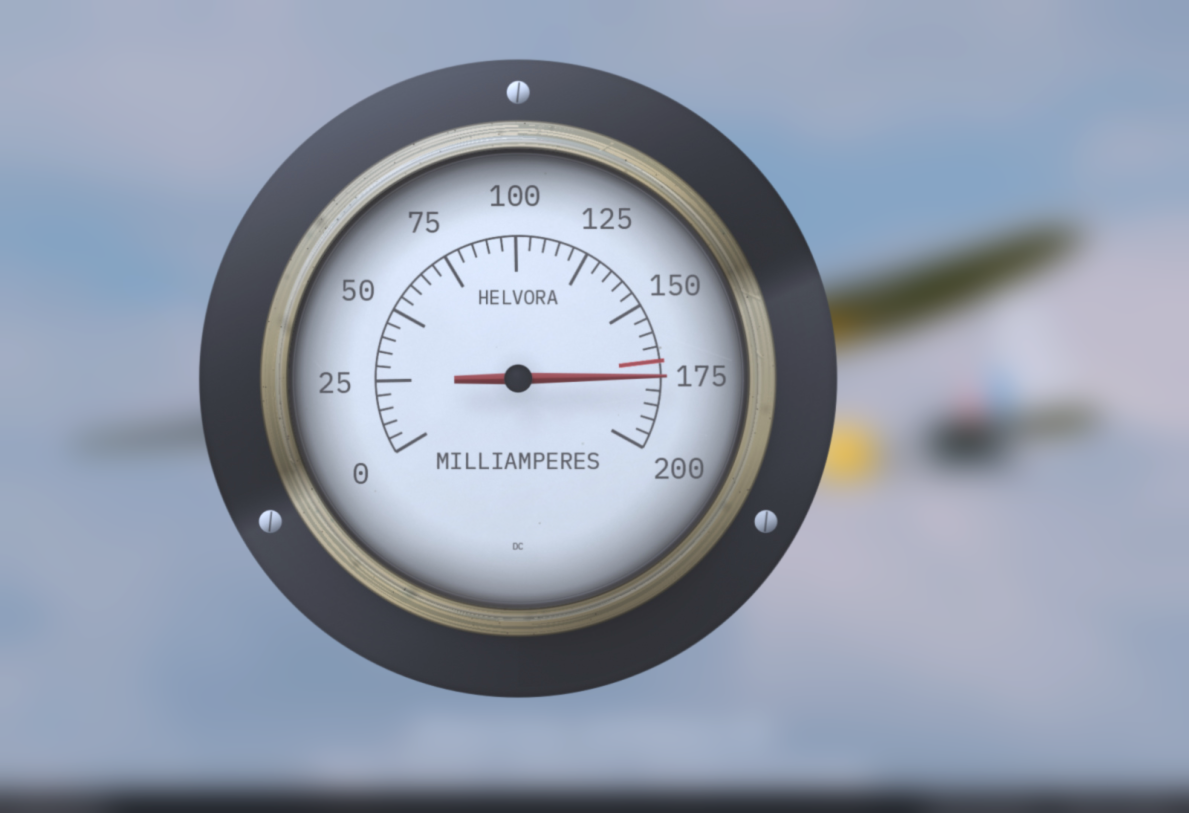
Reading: 175 mA
